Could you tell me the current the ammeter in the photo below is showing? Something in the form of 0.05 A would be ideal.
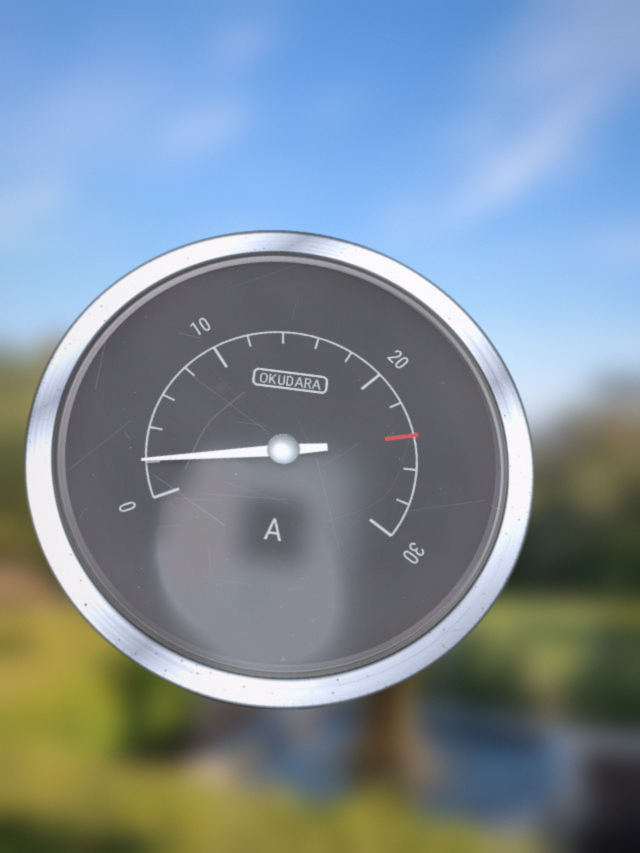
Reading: 2 A
